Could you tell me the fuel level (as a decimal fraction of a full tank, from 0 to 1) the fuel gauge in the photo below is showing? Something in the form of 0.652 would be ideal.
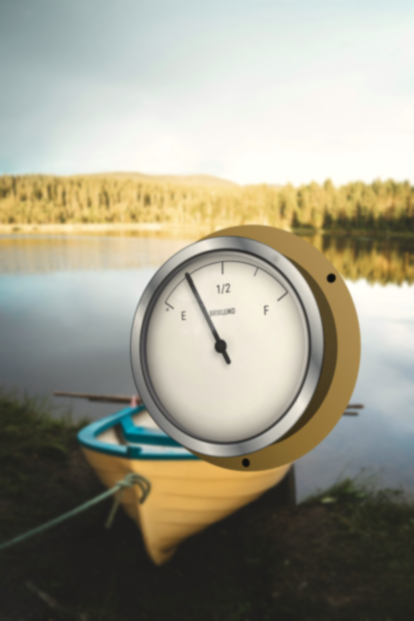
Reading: 0.25
